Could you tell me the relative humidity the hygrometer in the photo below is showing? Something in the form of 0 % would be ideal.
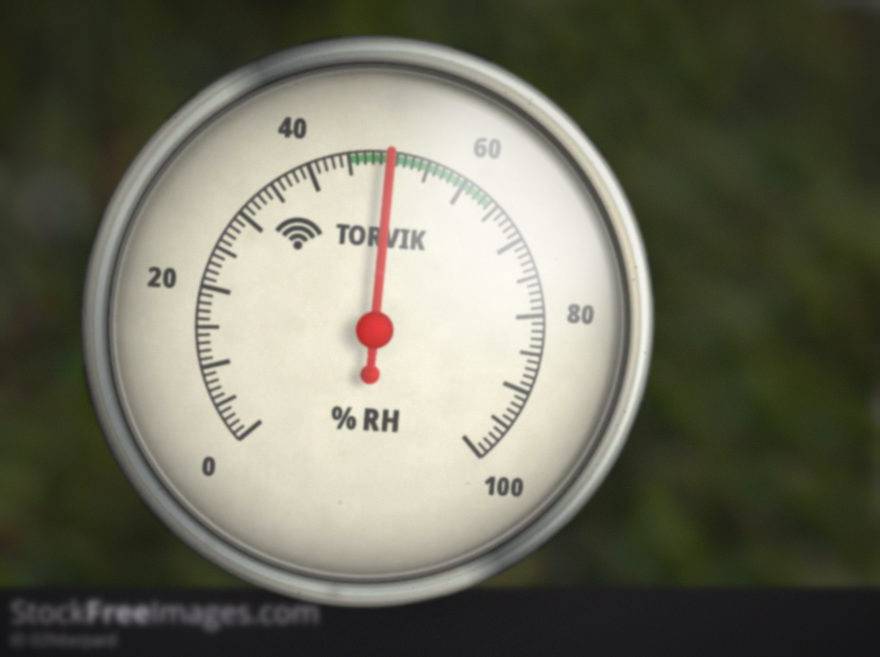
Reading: 50 %
